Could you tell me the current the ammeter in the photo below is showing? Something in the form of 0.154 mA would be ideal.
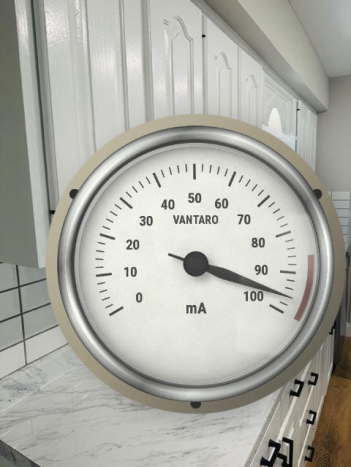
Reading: 96 mA
